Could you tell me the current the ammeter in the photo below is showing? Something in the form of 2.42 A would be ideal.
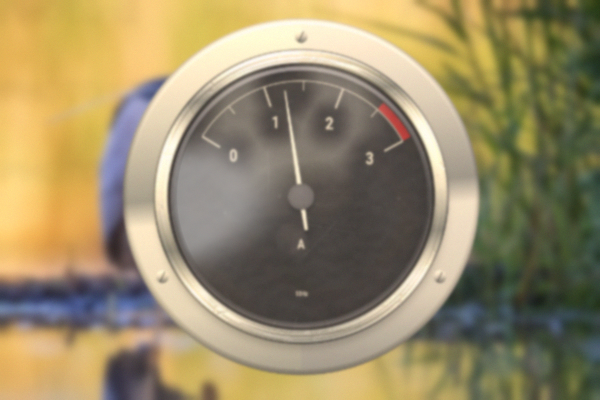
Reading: 1.25 A
